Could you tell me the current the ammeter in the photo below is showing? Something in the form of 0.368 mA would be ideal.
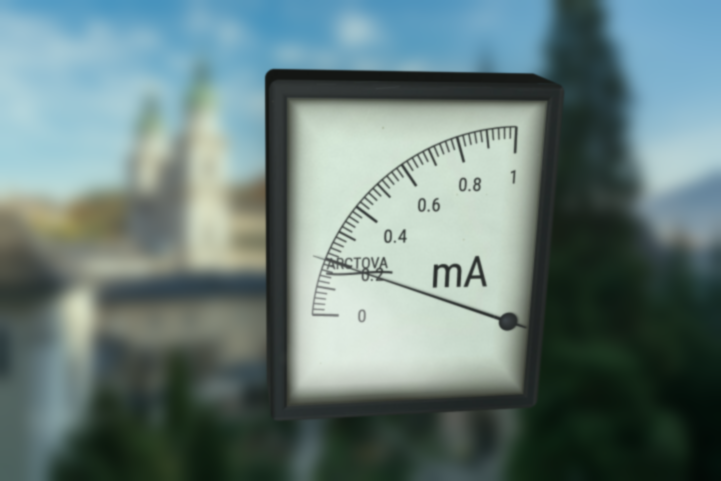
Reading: 0.2 mA
